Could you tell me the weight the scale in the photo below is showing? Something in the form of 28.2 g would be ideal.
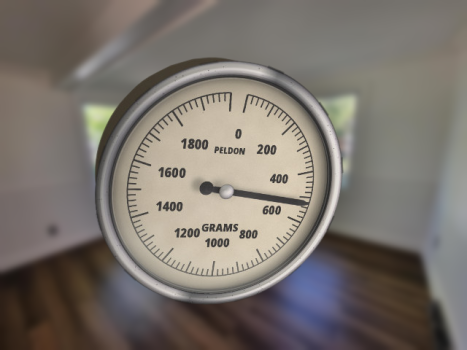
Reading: 520 g
